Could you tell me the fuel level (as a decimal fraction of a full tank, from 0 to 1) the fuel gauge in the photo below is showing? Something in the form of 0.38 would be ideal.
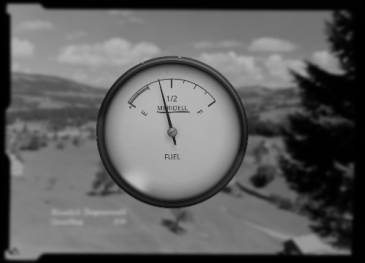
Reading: 0.375
